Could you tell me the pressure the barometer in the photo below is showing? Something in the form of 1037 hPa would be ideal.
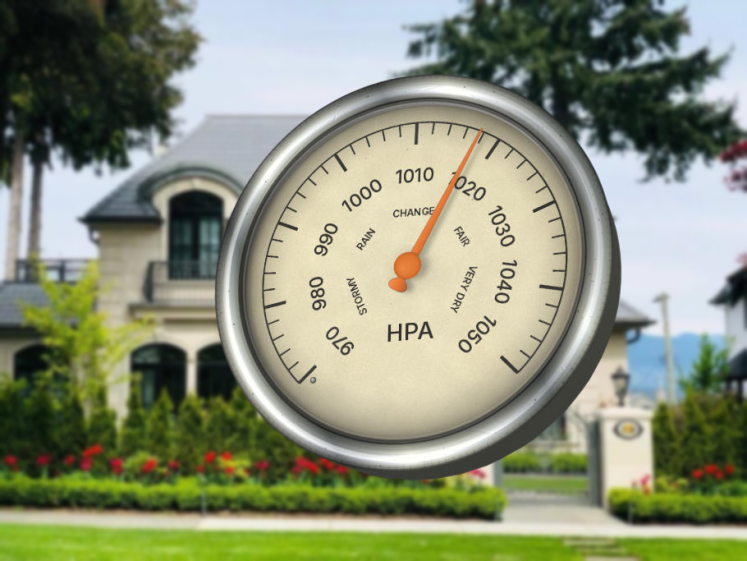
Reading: 1018 hPa
